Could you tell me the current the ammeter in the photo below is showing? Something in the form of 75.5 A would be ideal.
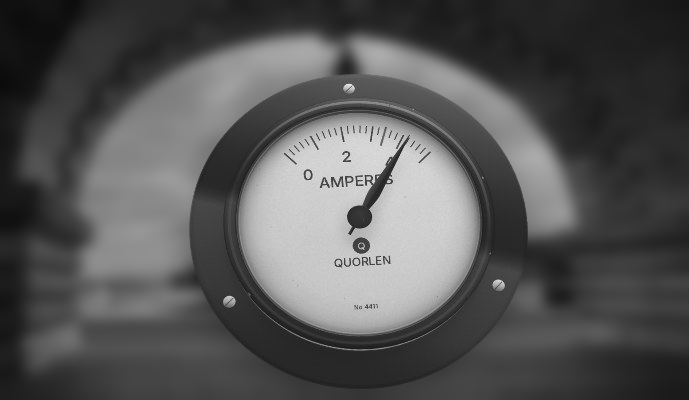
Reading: 4.2 A
